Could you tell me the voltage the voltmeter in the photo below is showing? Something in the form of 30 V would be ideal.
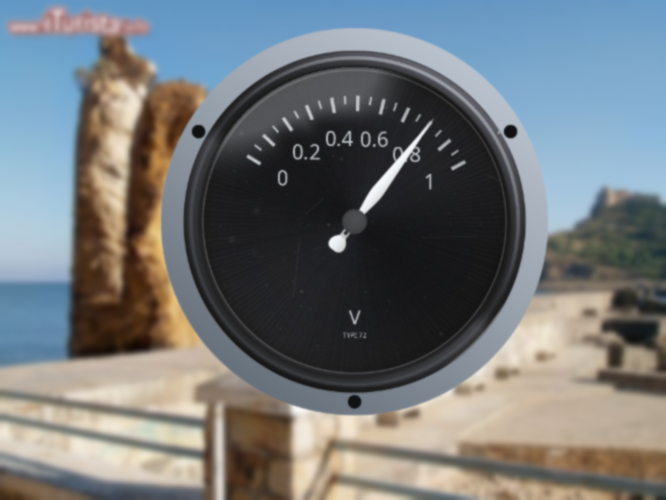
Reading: 0.8 V
